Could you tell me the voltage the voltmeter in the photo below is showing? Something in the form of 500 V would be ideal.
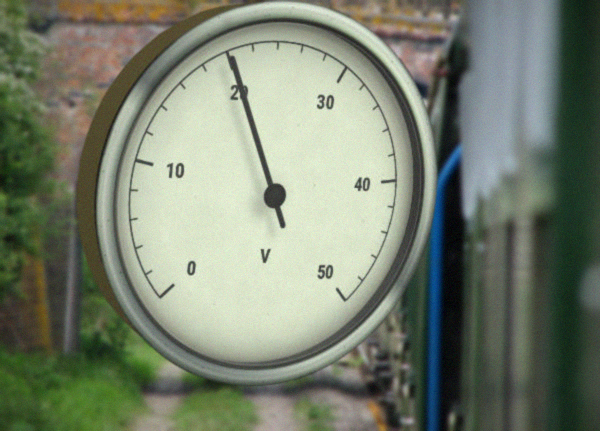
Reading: 20 V
